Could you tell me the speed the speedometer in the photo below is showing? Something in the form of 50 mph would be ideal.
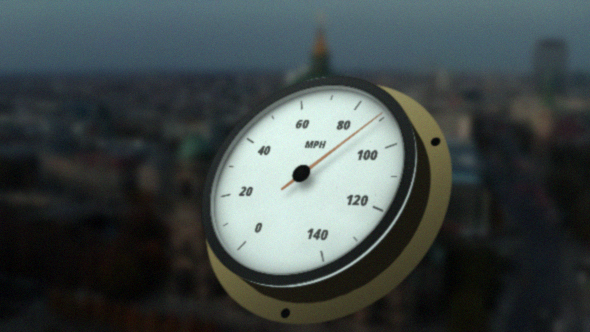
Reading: 90 mph
